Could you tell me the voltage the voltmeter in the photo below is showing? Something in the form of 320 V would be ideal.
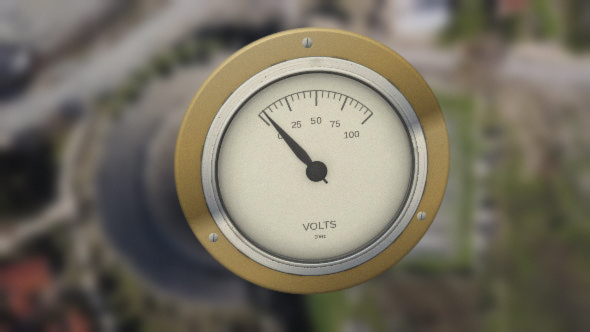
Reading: 5 V
